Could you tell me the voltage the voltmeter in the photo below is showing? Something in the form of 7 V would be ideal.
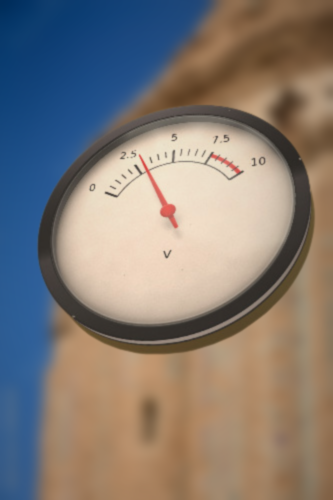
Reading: 3 V
